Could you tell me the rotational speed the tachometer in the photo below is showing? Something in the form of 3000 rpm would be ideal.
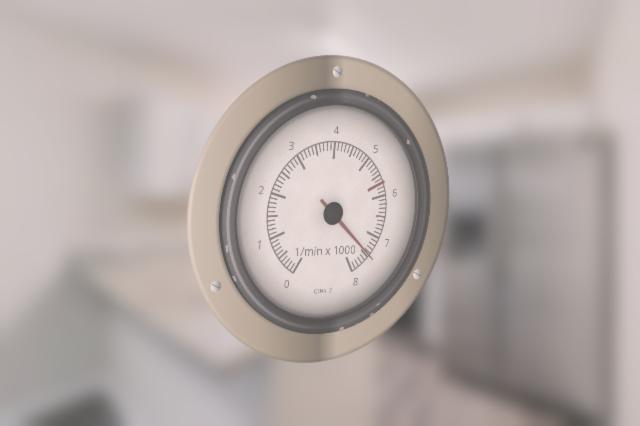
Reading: 7500 rpm
